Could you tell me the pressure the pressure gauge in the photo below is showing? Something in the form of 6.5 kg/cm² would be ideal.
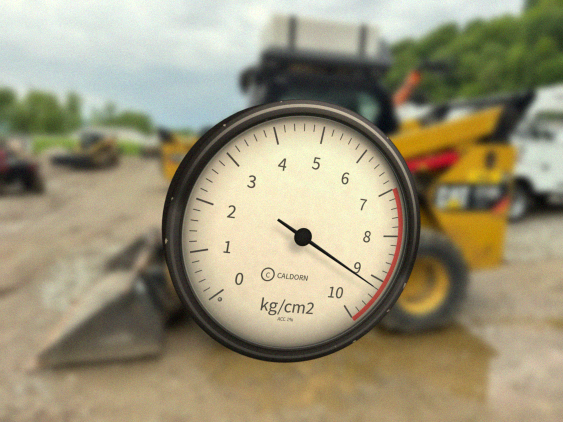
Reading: 9.2 kg/cm²
